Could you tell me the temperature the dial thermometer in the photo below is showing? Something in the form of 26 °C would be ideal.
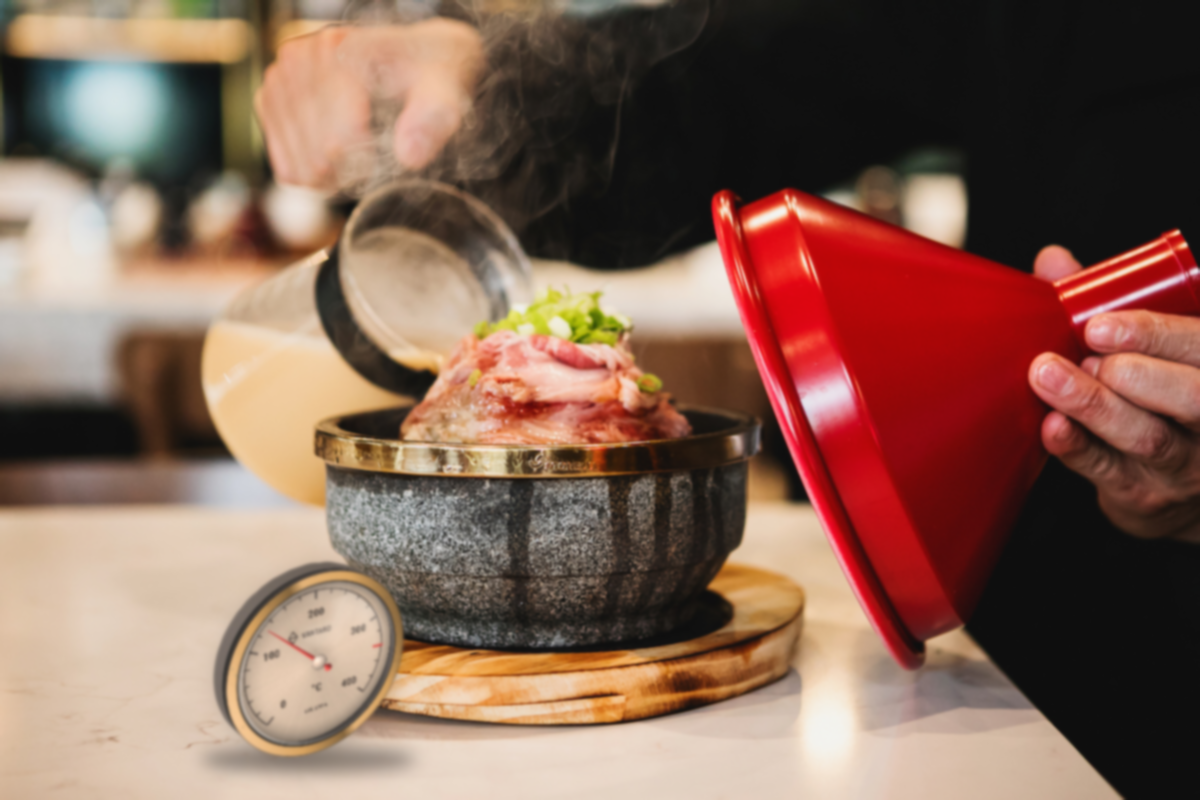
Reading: 130 °C
